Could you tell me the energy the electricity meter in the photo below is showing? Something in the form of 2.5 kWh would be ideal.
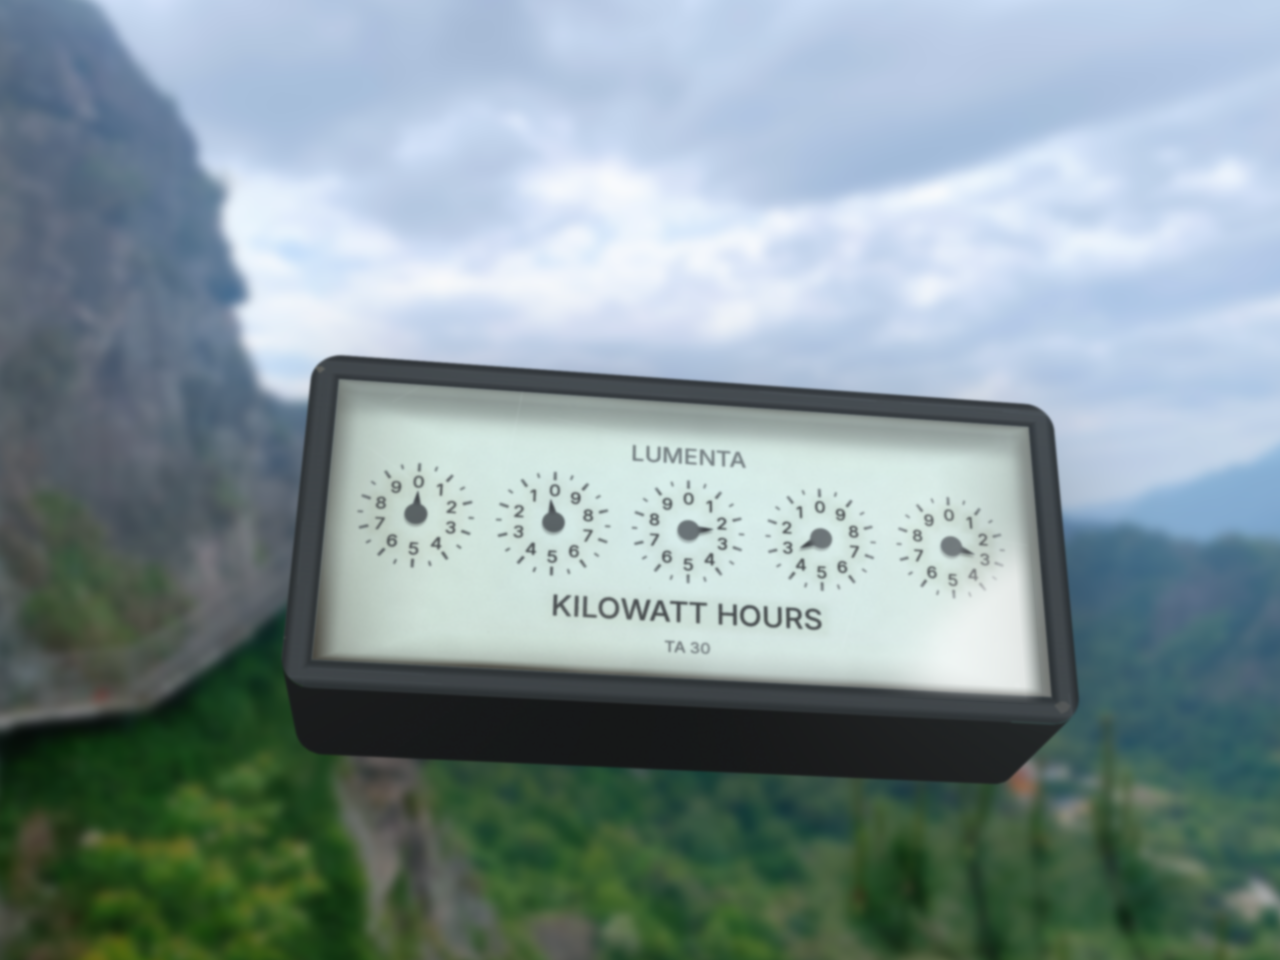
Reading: 233 kWh
